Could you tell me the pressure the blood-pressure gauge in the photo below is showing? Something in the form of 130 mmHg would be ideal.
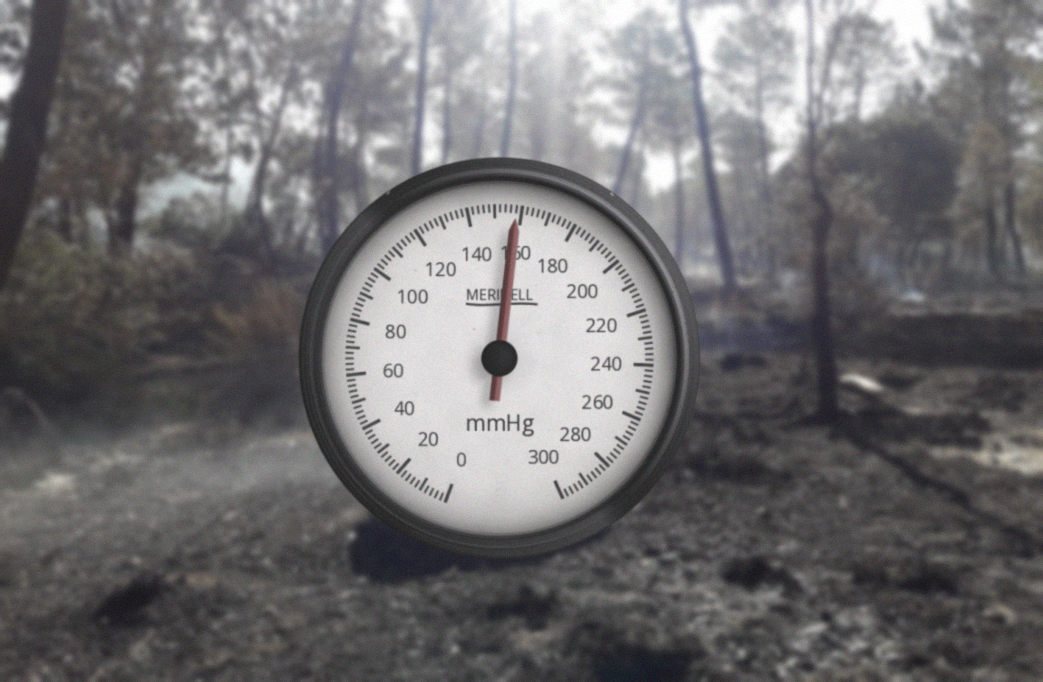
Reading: 158 mmHg
